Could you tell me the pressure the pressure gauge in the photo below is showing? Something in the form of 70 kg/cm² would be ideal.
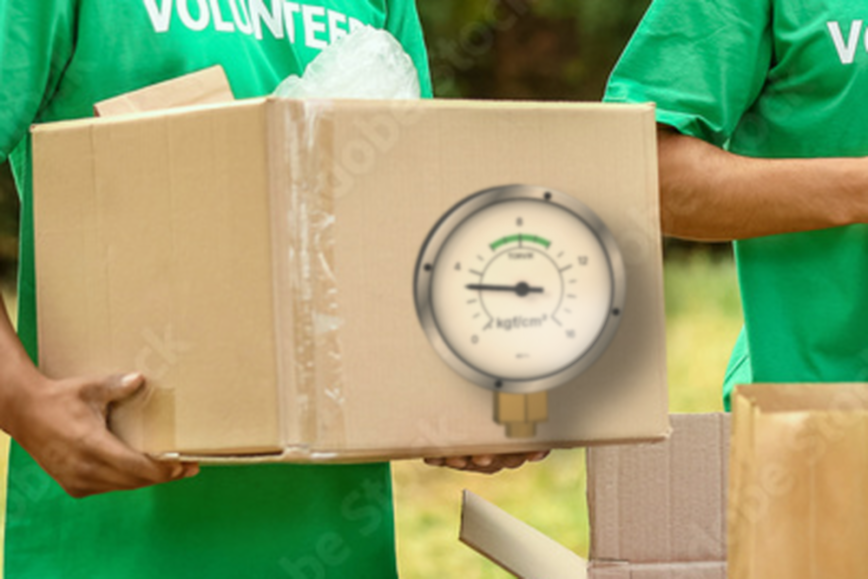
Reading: 3 kg/cm²
